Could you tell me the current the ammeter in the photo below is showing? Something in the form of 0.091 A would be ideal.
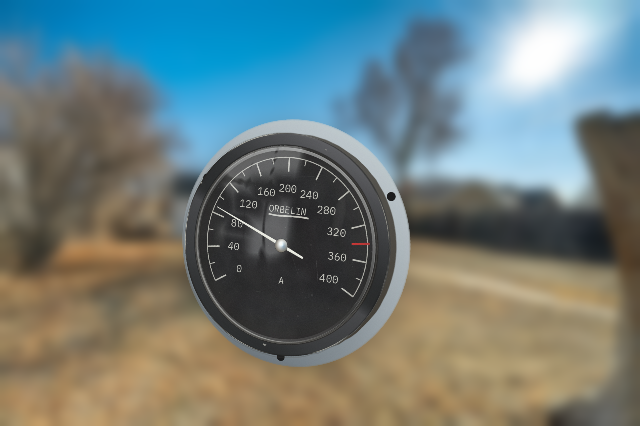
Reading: 90 A
